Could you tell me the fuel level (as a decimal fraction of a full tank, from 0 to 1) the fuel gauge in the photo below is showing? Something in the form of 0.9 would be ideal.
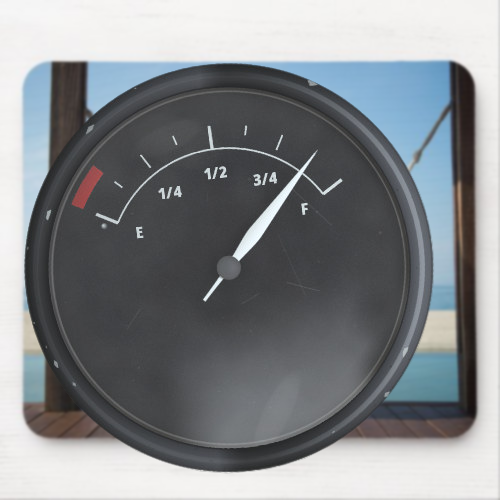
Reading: 0.875
